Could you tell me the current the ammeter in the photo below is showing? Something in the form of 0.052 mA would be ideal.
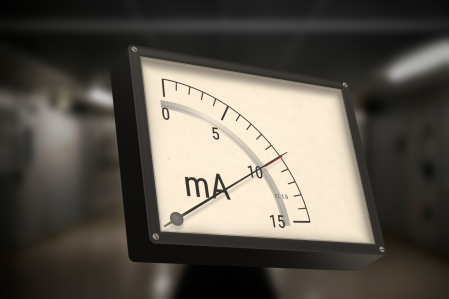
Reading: 10 mA
